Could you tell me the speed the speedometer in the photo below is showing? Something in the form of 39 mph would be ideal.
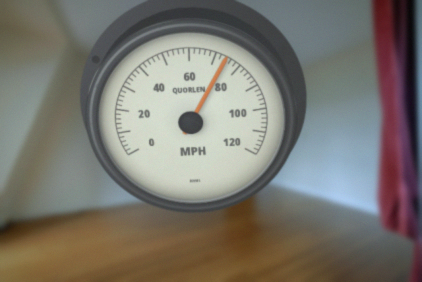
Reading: 74 mph
